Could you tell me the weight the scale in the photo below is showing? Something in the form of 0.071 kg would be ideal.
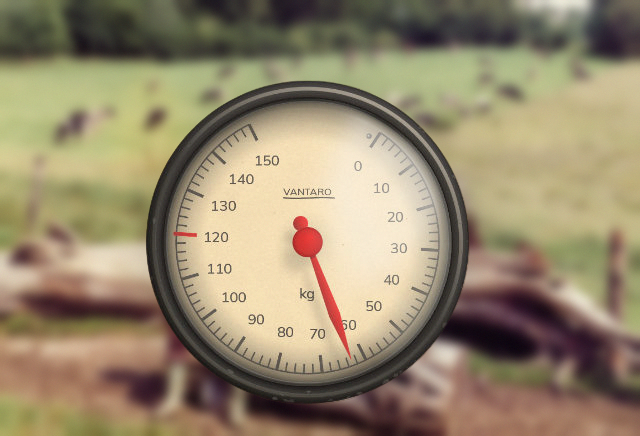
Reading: 63 kg
